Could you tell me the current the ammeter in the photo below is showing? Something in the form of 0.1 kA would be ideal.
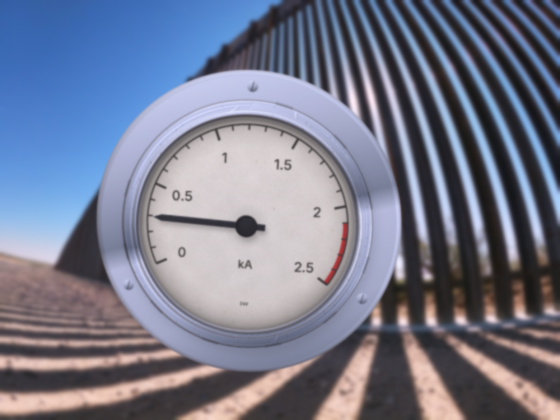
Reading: 0.3 kA
